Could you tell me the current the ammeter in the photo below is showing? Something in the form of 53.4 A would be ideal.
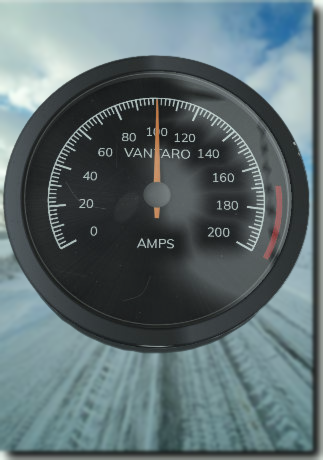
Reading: 100 A
